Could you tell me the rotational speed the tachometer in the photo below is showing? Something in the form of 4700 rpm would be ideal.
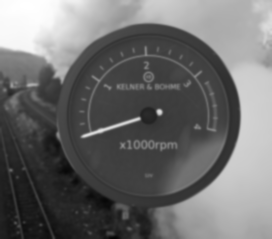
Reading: 0 rpm
